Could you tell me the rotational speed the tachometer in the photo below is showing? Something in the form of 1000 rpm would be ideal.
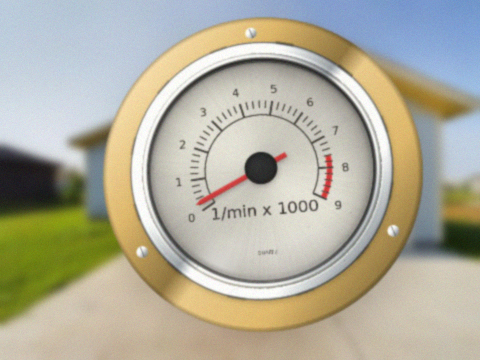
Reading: 200 rpm
